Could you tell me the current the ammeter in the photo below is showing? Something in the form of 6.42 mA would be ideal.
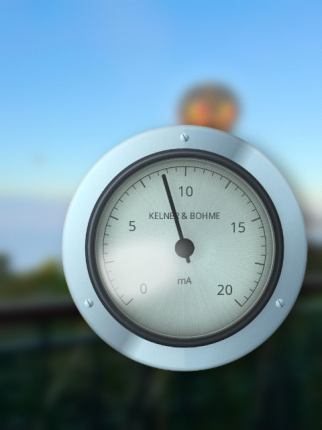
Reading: 8.75 mA
